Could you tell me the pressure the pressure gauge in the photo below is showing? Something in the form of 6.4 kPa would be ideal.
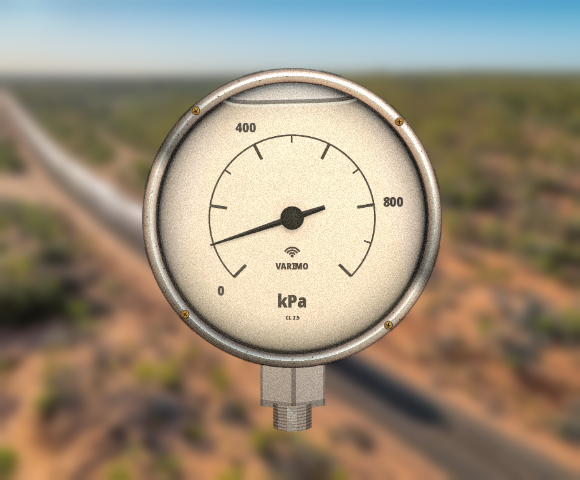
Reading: 100 kPa
